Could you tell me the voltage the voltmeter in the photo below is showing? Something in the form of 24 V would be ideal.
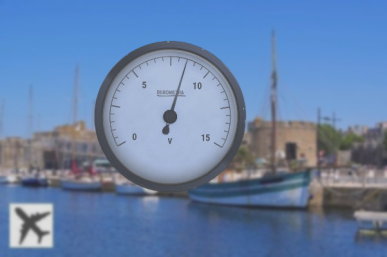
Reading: 8.5 V
